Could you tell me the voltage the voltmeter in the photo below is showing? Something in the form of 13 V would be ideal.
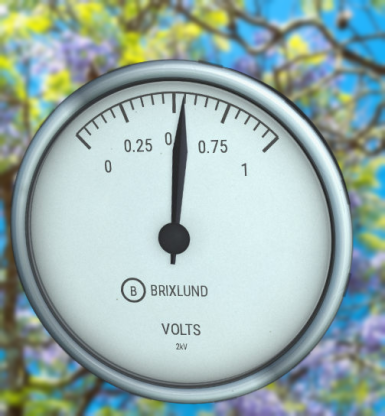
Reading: 0.55 V
